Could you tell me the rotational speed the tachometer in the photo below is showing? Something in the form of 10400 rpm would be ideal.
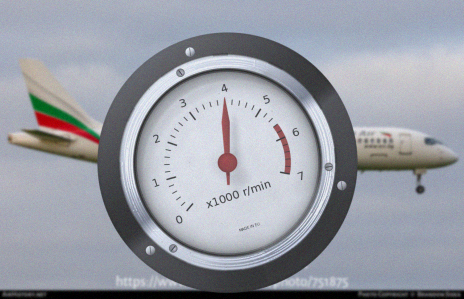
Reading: 4000 rpm
